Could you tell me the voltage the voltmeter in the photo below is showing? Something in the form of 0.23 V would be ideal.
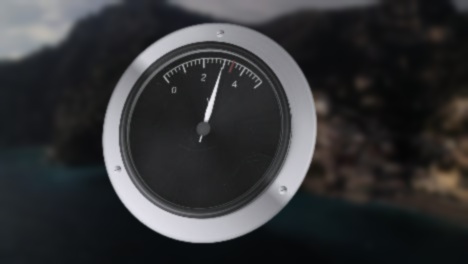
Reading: 3 V
